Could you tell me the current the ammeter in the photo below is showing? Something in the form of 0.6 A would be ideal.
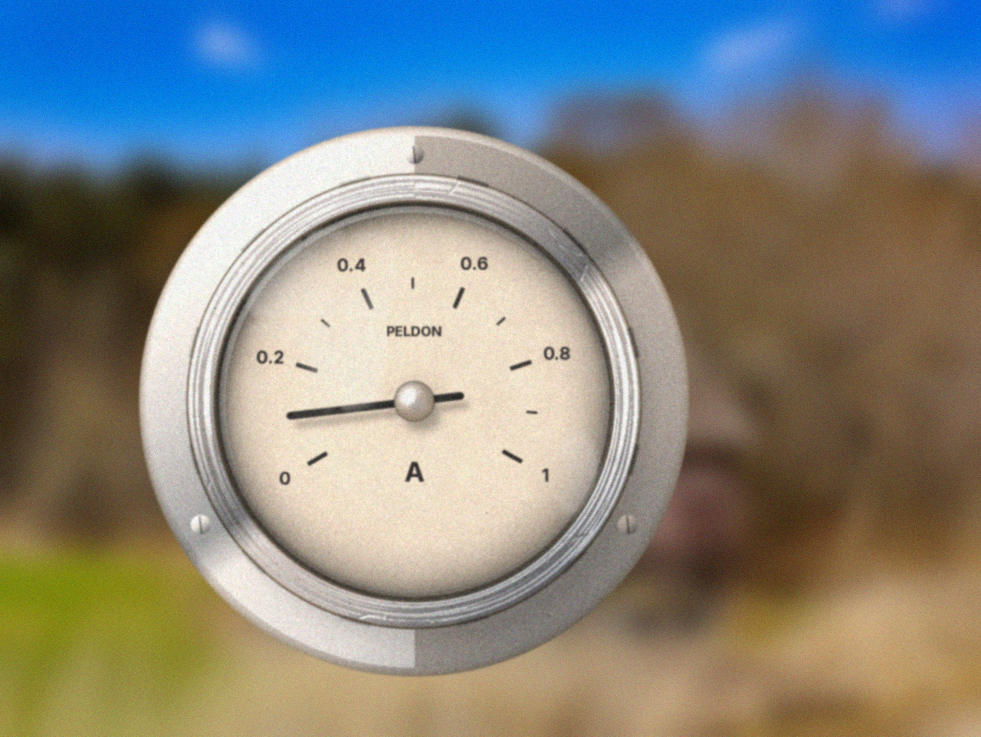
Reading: 0.1 A
